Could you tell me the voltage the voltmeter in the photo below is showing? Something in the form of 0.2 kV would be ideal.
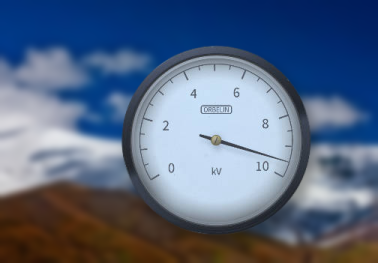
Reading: 9.5 kV
